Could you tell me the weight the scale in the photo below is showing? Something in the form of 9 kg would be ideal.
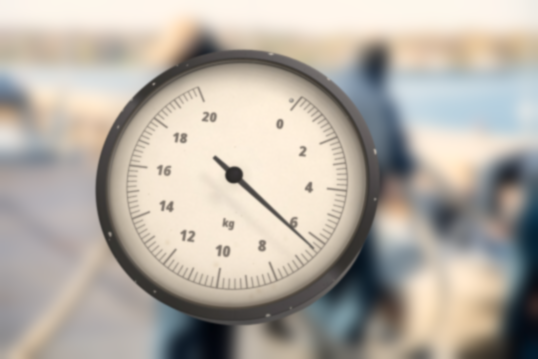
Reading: 6.4 kg
